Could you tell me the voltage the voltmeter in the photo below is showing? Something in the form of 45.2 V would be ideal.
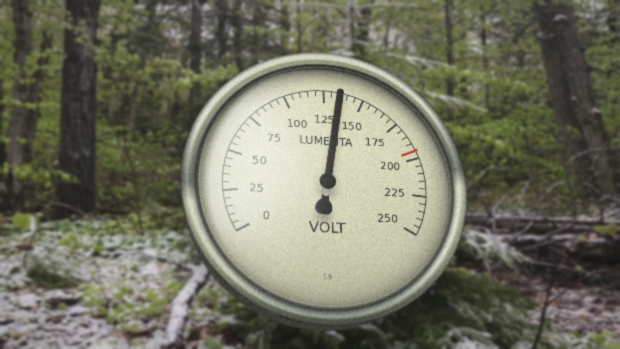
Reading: 135 V
